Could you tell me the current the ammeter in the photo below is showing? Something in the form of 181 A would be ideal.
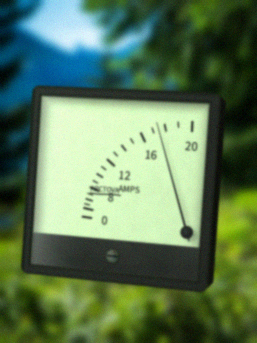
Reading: 17.5 A
